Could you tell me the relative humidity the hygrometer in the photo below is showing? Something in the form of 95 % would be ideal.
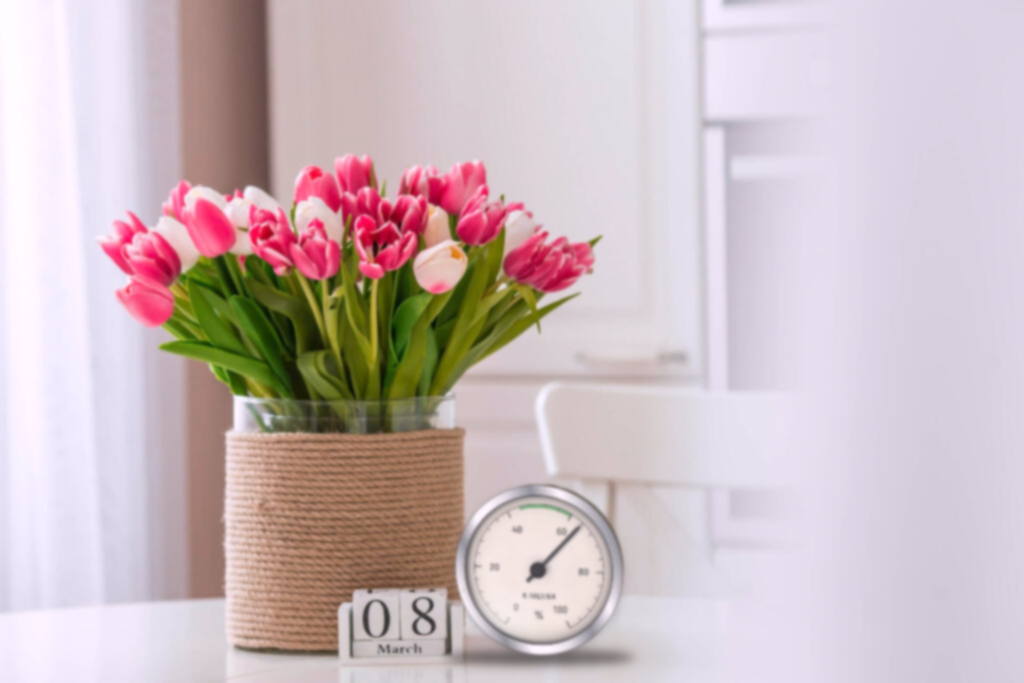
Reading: 64 %
